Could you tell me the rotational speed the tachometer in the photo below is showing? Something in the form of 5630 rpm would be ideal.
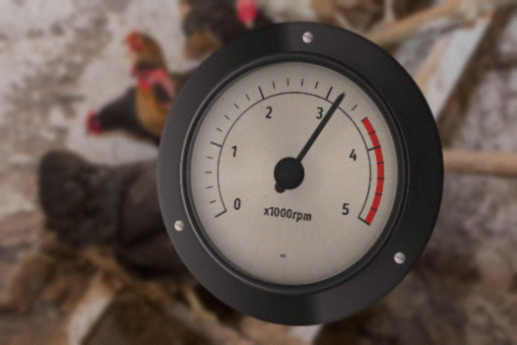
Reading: 3200 rpm
